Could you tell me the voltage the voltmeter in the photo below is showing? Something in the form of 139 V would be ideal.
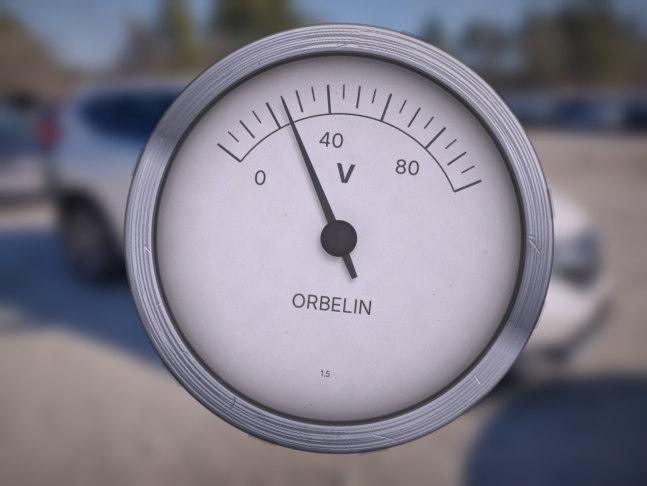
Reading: 25 V
